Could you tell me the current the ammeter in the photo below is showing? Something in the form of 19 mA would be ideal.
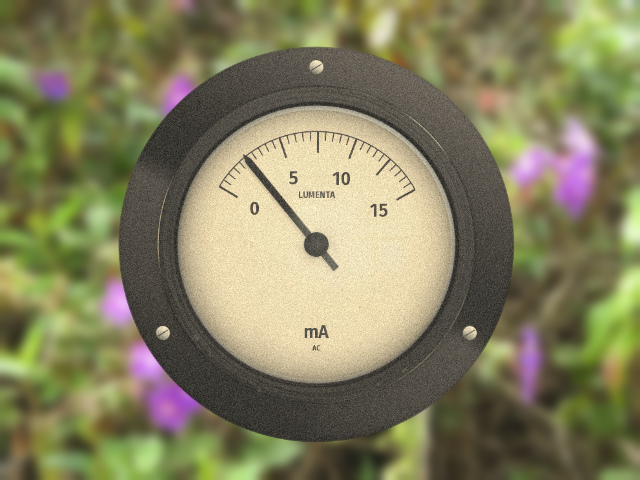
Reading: 2.5 mA
